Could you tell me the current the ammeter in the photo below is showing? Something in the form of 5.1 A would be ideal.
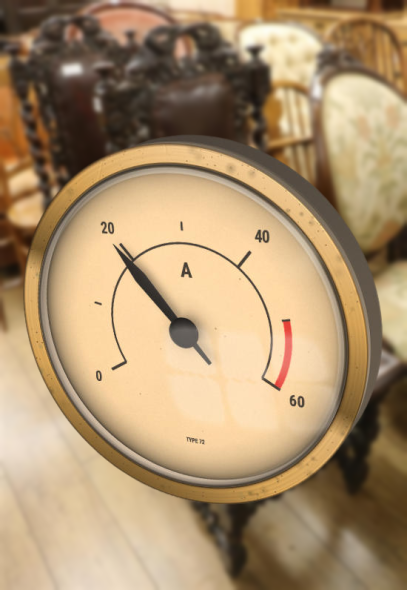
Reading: 20 A
